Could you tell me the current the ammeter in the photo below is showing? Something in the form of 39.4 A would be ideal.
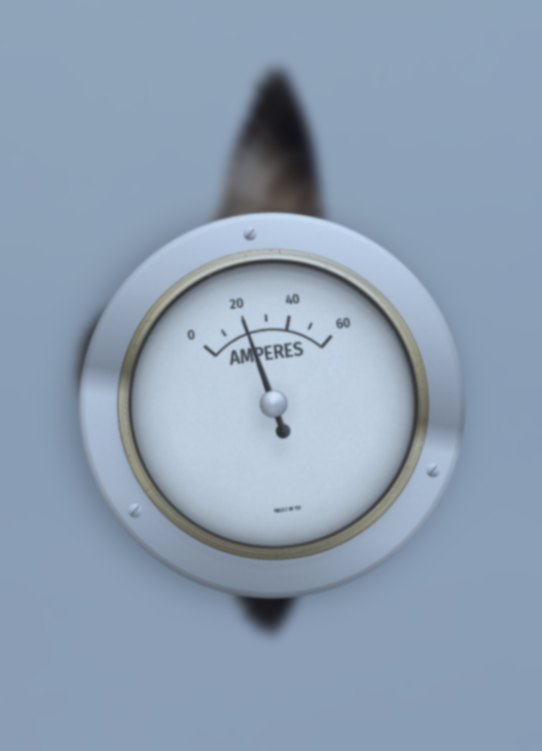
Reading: 20 A
